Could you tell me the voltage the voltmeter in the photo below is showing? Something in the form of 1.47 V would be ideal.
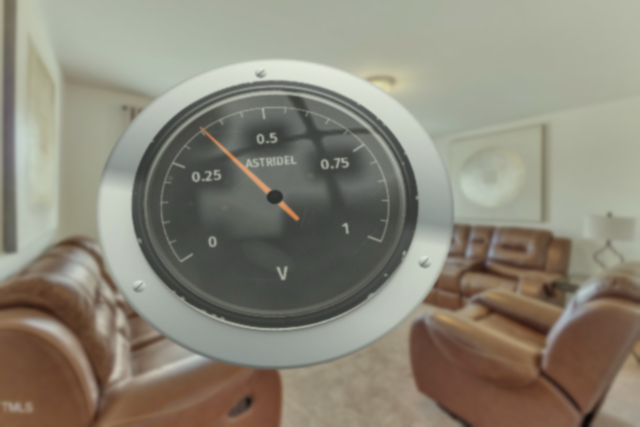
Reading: 0.35 V
